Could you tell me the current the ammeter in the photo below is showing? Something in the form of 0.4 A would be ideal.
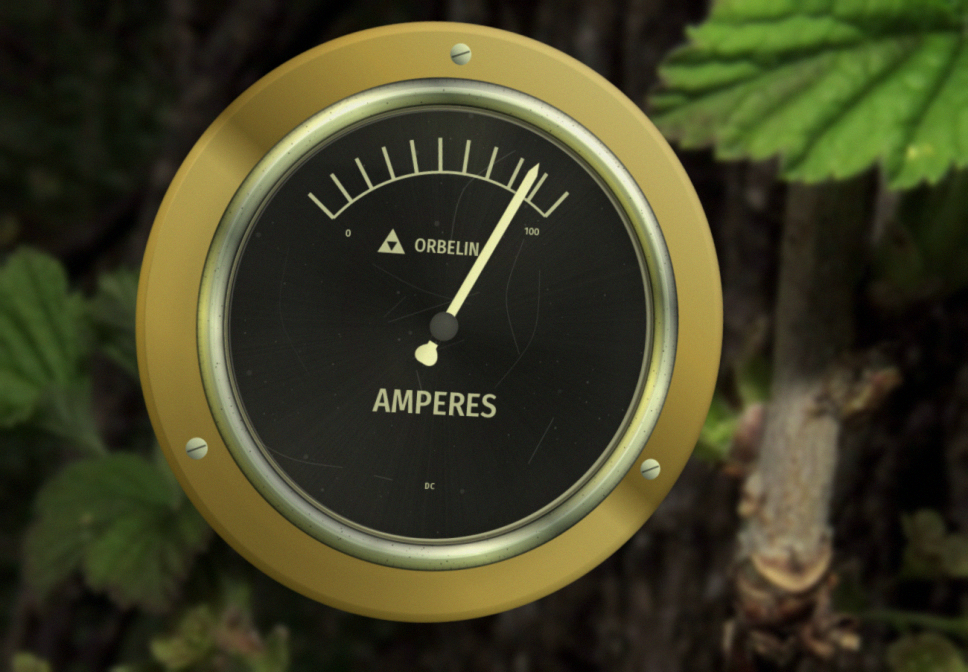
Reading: 85 A
